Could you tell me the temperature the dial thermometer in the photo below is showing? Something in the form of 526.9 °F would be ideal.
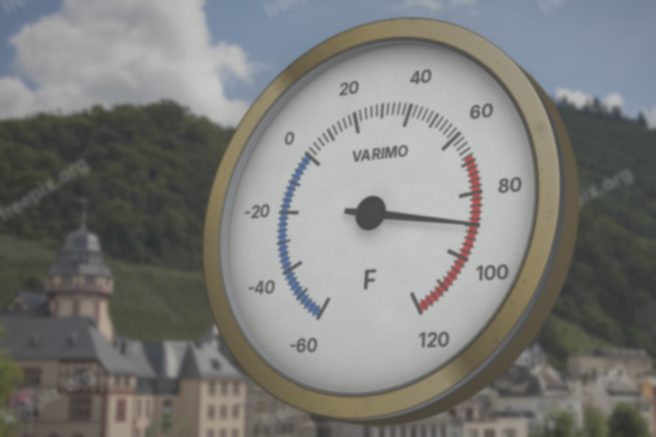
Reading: 90 °F
